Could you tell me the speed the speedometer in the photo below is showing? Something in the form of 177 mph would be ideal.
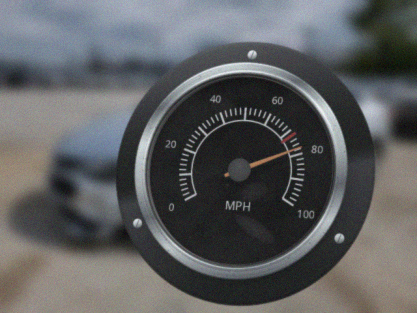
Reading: 78 mph
